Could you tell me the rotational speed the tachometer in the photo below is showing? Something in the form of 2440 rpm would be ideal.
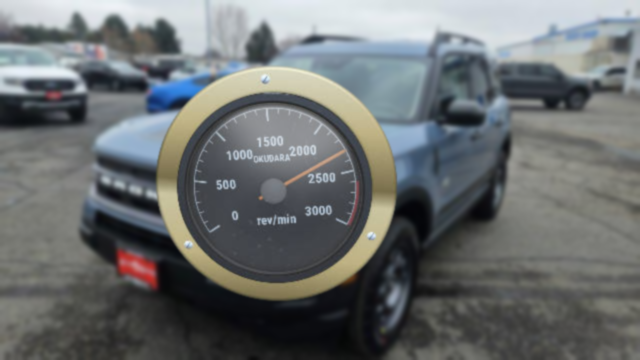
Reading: 2300 rpm
